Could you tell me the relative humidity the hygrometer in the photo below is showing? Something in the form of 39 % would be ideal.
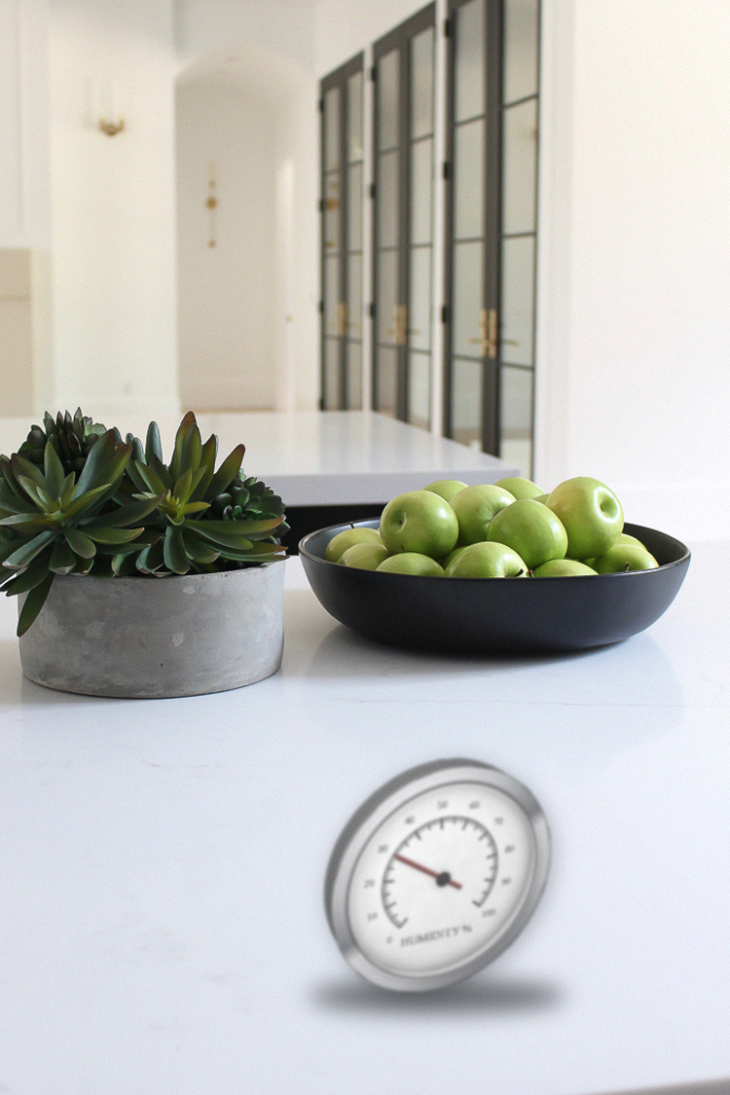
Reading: 30 %
